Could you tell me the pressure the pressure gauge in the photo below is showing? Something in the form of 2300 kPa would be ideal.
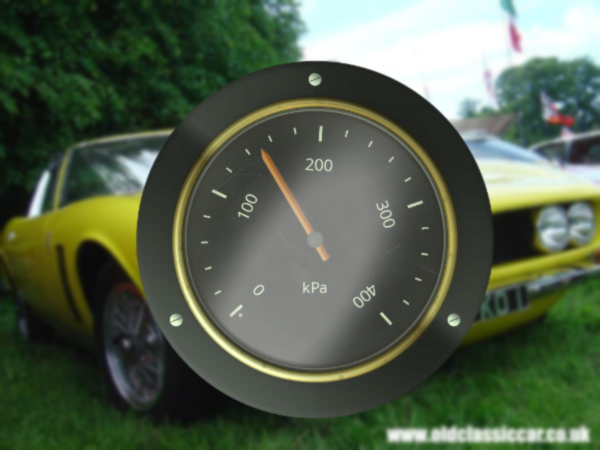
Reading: 150 kPa
